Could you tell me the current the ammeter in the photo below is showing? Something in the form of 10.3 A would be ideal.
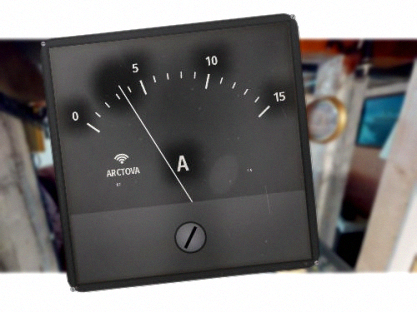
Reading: 3.5 A
